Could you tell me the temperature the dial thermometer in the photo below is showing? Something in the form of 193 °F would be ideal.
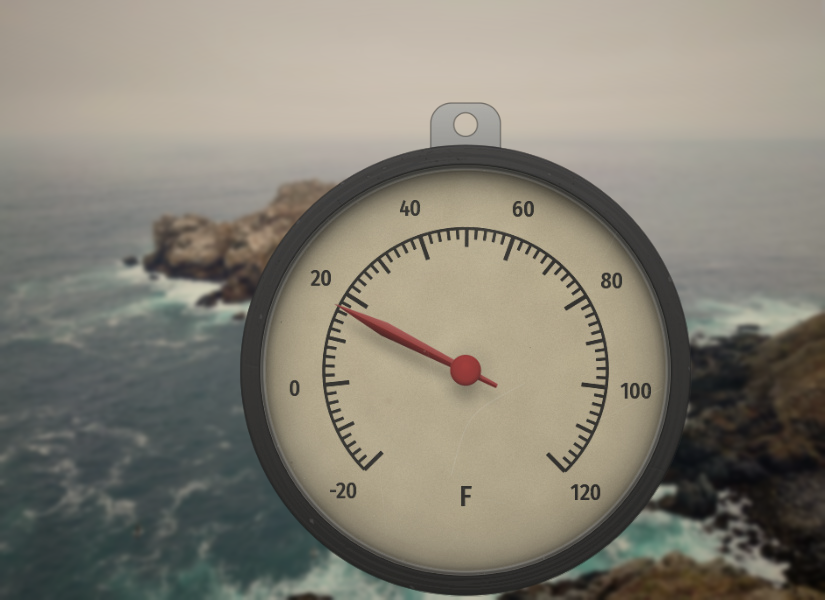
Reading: 17 °F
